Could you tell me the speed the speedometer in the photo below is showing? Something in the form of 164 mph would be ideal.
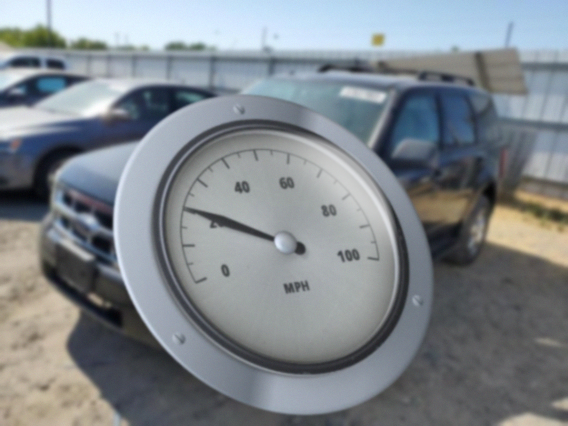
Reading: 20 mph
